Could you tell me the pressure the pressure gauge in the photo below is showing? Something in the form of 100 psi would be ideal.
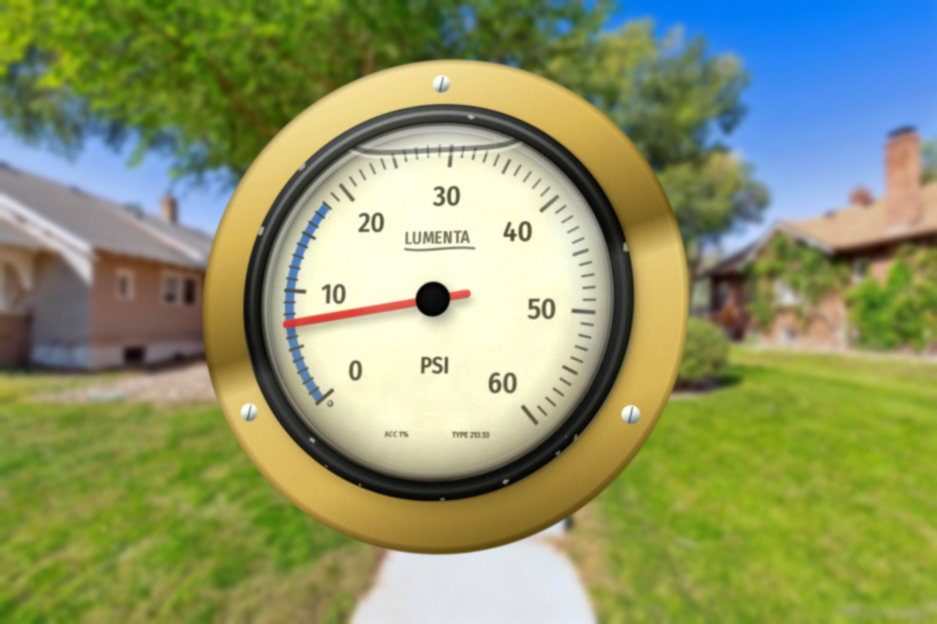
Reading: 7 psi
